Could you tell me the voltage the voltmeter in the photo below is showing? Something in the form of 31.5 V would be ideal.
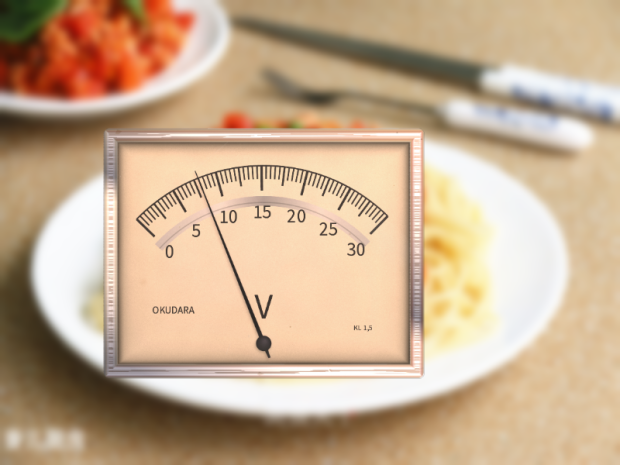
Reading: 8 V
